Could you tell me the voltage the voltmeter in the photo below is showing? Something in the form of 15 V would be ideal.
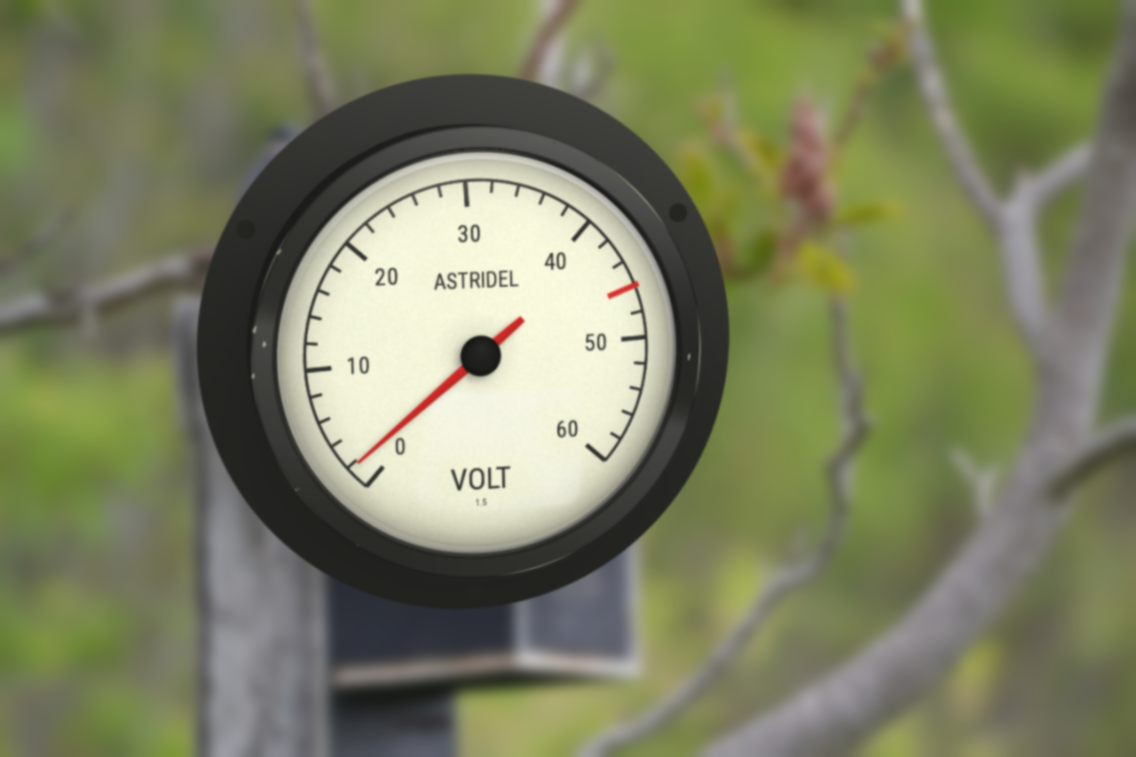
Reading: 2 V
